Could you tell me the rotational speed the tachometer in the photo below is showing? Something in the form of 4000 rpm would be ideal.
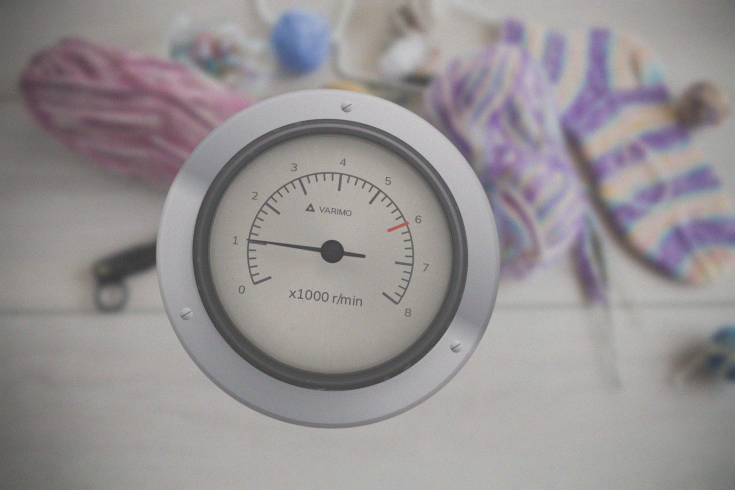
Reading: 1000 rpm
